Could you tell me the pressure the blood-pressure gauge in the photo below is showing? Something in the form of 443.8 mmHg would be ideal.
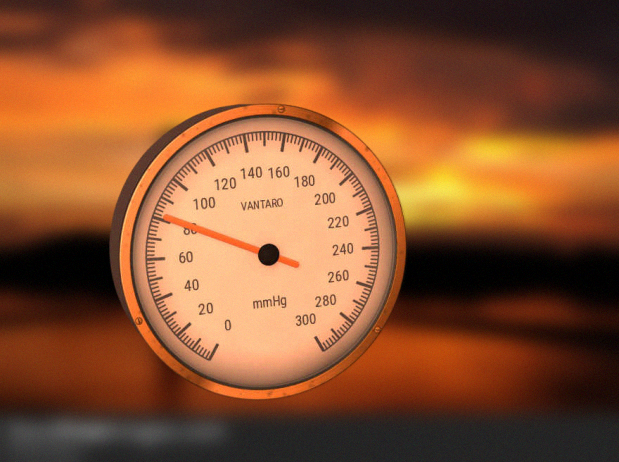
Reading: 82 mmHg
